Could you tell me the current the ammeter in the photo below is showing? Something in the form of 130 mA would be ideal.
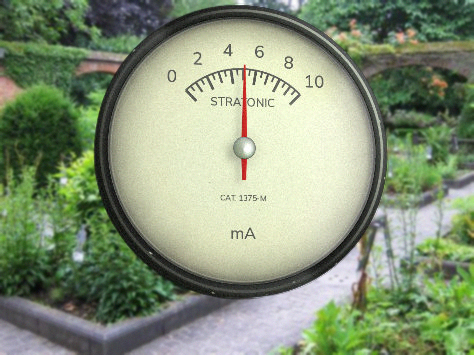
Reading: 5 mA
